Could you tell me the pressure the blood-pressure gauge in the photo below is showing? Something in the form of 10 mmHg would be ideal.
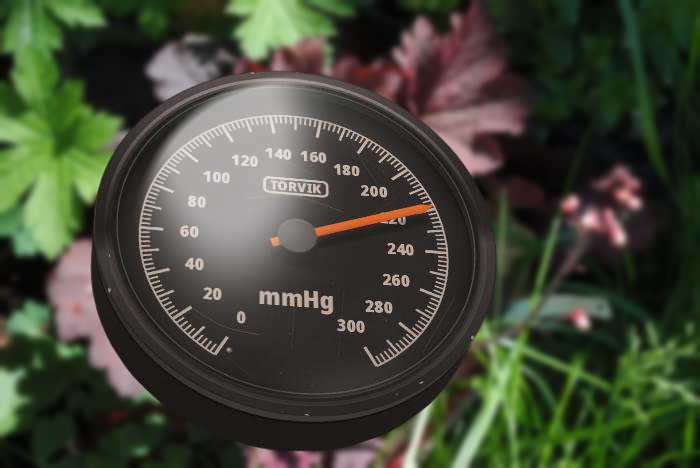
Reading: 220 mmHg
